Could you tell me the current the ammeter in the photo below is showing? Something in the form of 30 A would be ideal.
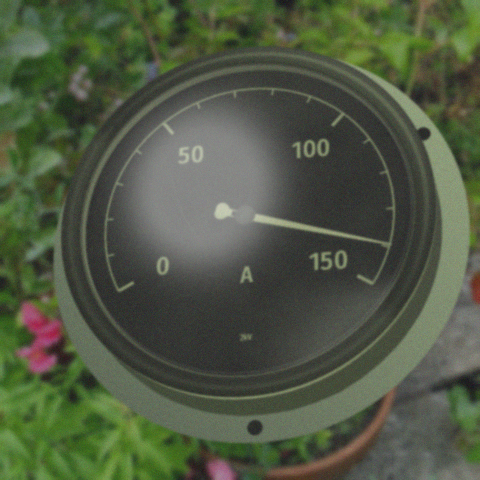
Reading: 140 A
